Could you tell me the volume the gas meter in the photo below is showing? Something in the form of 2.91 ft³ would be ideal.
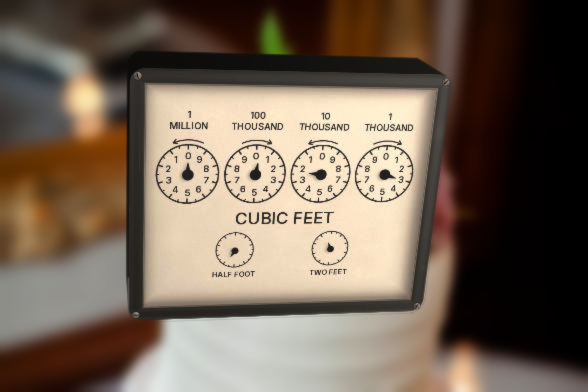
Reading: 2300 ft³
